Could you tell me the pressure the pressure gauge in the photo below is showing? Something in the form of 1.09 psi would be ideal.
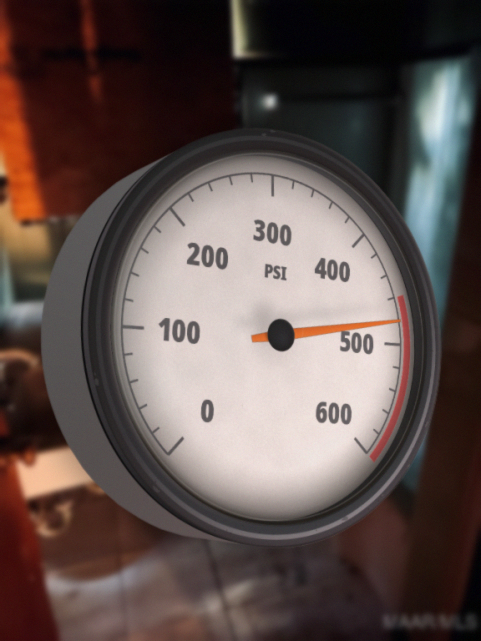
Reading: 480 psi
